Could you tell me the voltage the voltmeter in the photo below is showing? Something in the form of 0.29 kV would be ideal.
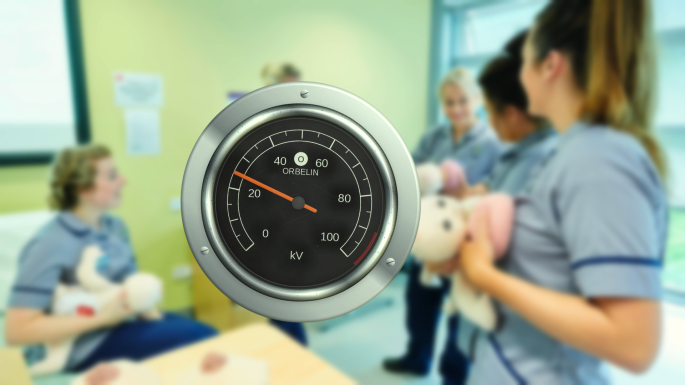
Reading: 25 kV
